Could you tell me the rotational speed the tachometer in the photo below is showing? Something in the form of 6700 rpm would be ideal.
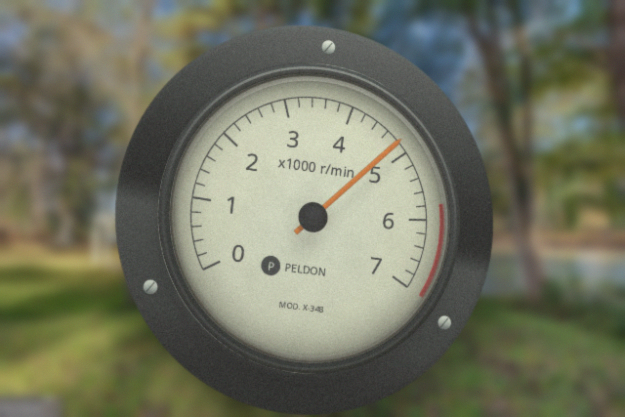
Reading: 4800 rpm
